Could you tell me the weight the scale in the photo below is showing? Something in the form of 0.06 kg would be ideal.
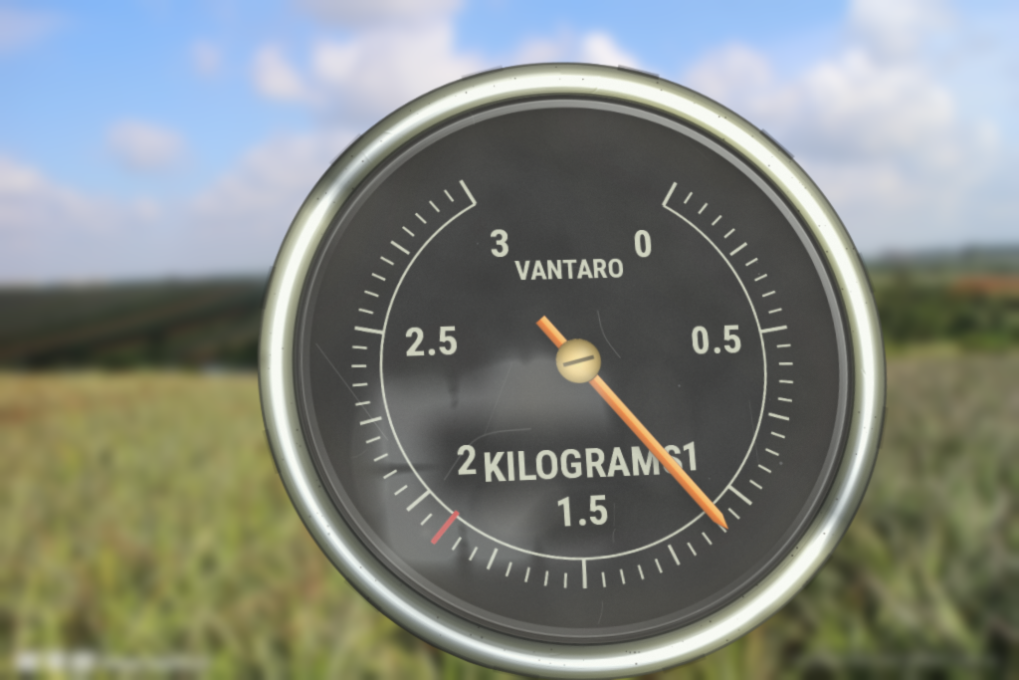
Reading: 1.1 kg
